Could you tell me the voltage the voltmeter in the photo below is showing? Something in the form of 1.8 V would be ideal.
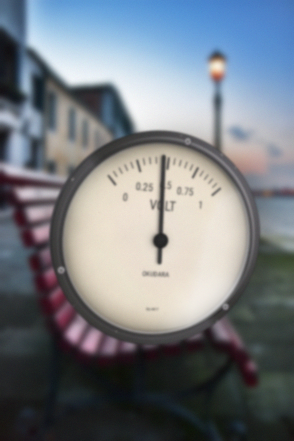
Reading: 0.45 V
